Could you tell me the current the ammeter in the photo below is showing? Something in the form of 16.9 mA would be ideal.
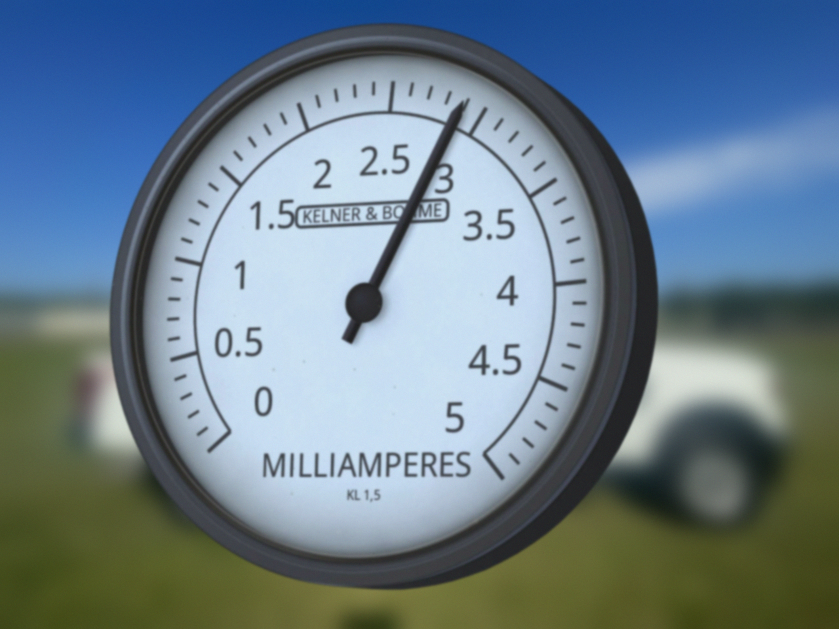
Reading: 2.9 mA
